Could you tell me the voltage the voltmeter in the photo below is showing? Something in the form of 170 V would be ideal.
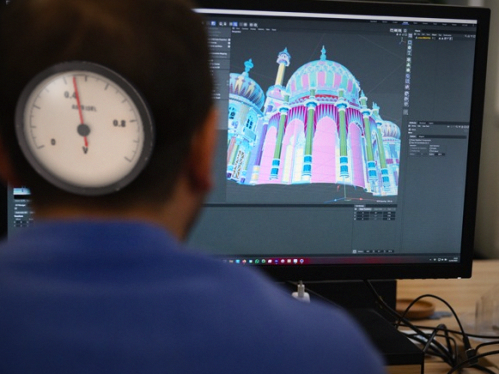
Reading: 0.45 V
